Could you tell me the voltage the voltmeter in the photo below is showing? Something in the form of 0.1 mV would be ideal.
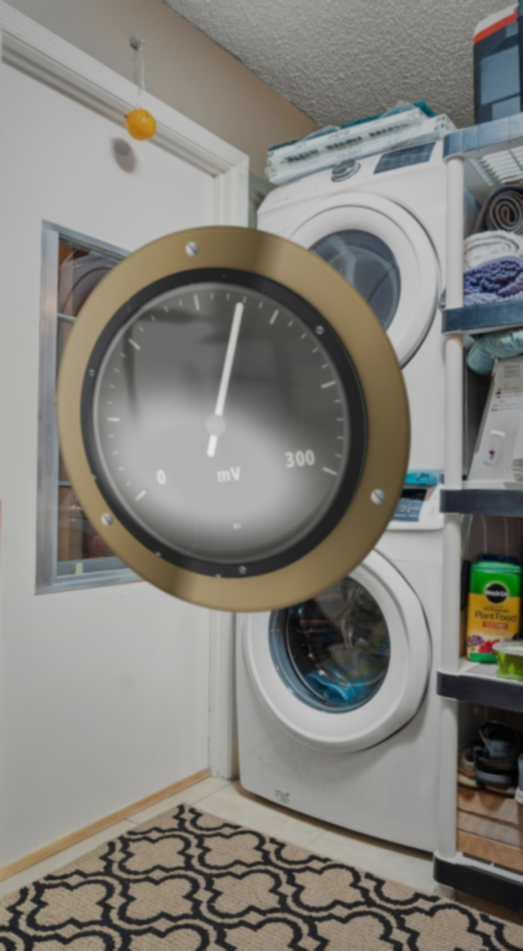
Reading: 180 mV
